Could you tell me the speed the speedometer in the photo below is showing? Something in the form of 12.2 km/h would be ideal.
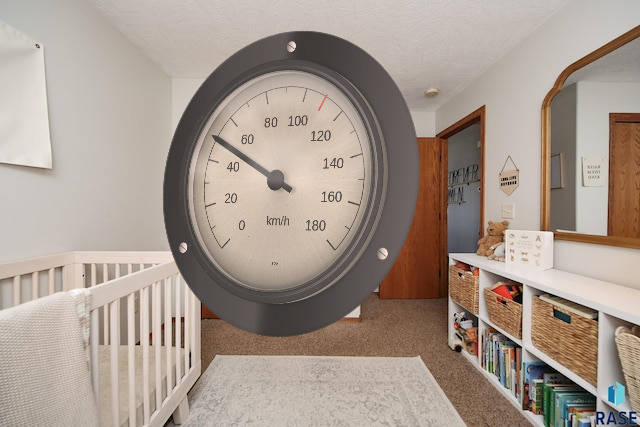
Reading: 50 km/h
